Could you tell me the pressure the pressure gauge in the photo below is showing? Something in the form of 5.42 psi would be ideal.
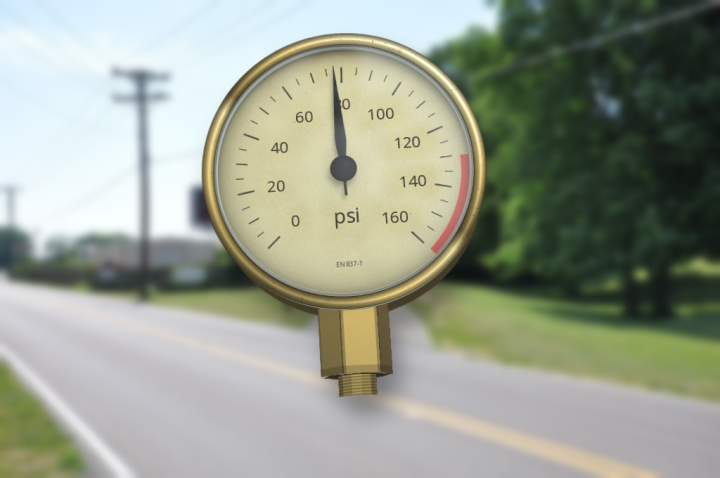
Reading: 77.5 psi
